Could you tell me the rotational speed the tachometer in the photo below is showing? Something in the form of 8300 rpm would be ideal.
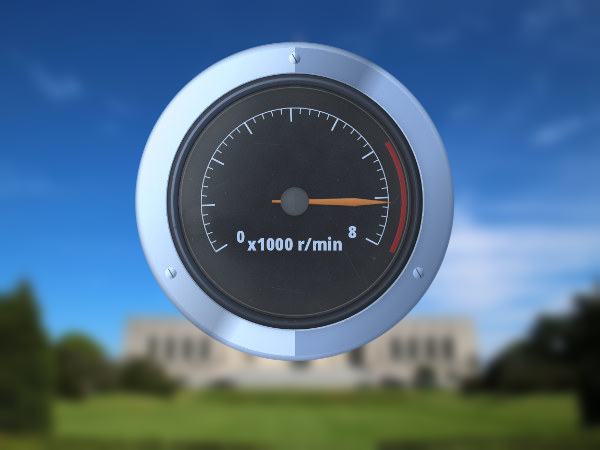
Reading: 7100 rpm
